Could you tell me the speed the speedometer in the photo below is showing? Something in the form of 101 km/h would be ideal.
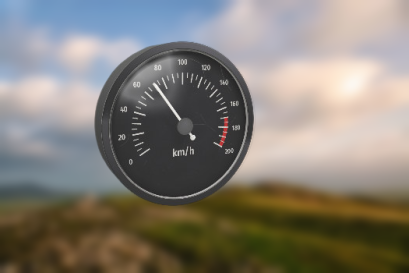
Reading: 70 km/h
